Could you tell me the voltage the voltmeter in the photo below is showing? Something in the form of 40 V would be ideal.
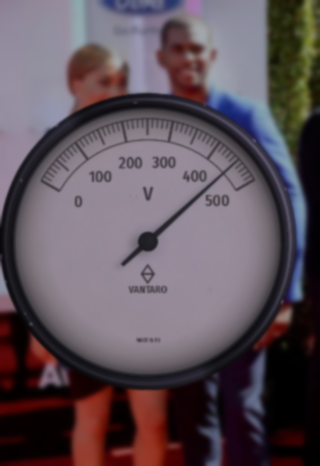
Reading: 450 V
